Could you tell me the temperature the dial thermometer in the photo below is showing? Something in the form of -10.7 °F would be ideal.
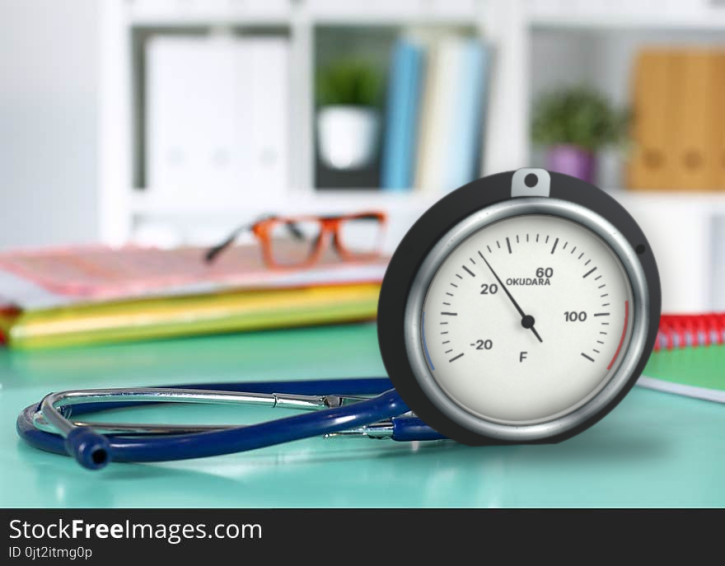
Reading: 28 °F
